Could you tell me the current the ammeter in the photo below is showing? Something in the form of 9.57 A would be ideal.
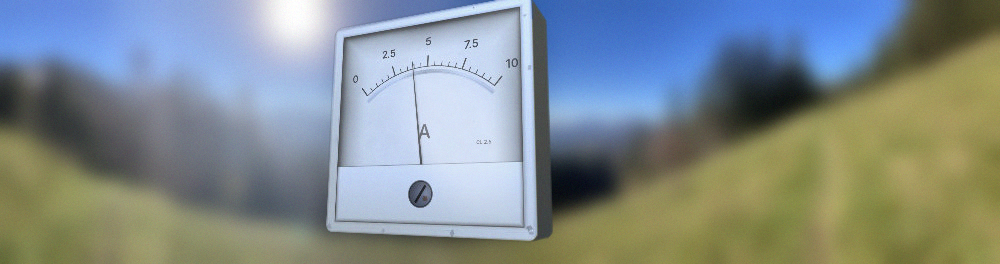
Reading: 4 A
